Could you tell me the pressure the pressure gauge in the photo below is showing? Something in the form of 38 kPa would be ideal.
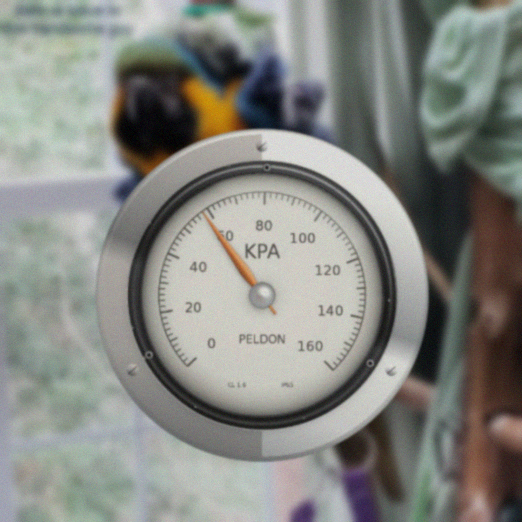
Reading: 58 kPa
